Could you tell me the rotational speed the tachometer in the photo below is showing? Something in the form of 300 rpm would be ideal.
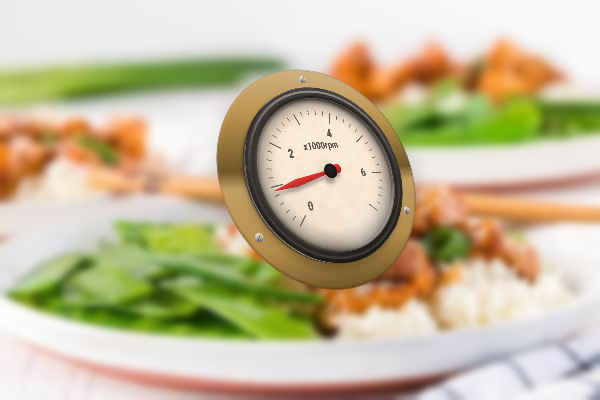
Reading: 900 rpm
